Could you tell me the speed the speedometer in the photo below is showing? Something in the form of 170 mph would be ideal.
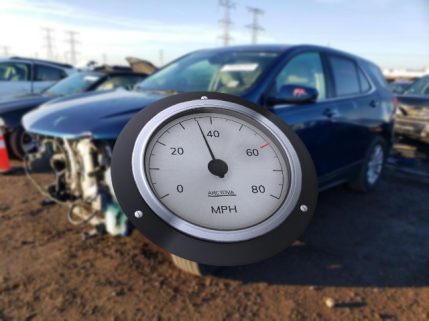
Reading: 35 mph
